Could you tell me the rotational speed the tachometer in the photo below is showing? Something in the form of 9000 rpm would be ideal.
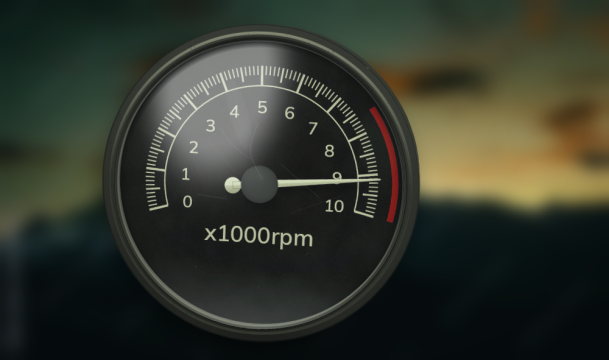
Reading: 9100 rpm
